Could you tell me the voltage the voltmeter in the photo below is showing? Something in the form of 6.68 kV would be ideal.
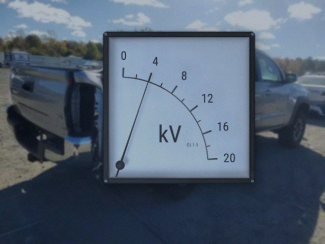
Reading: 4 kV
